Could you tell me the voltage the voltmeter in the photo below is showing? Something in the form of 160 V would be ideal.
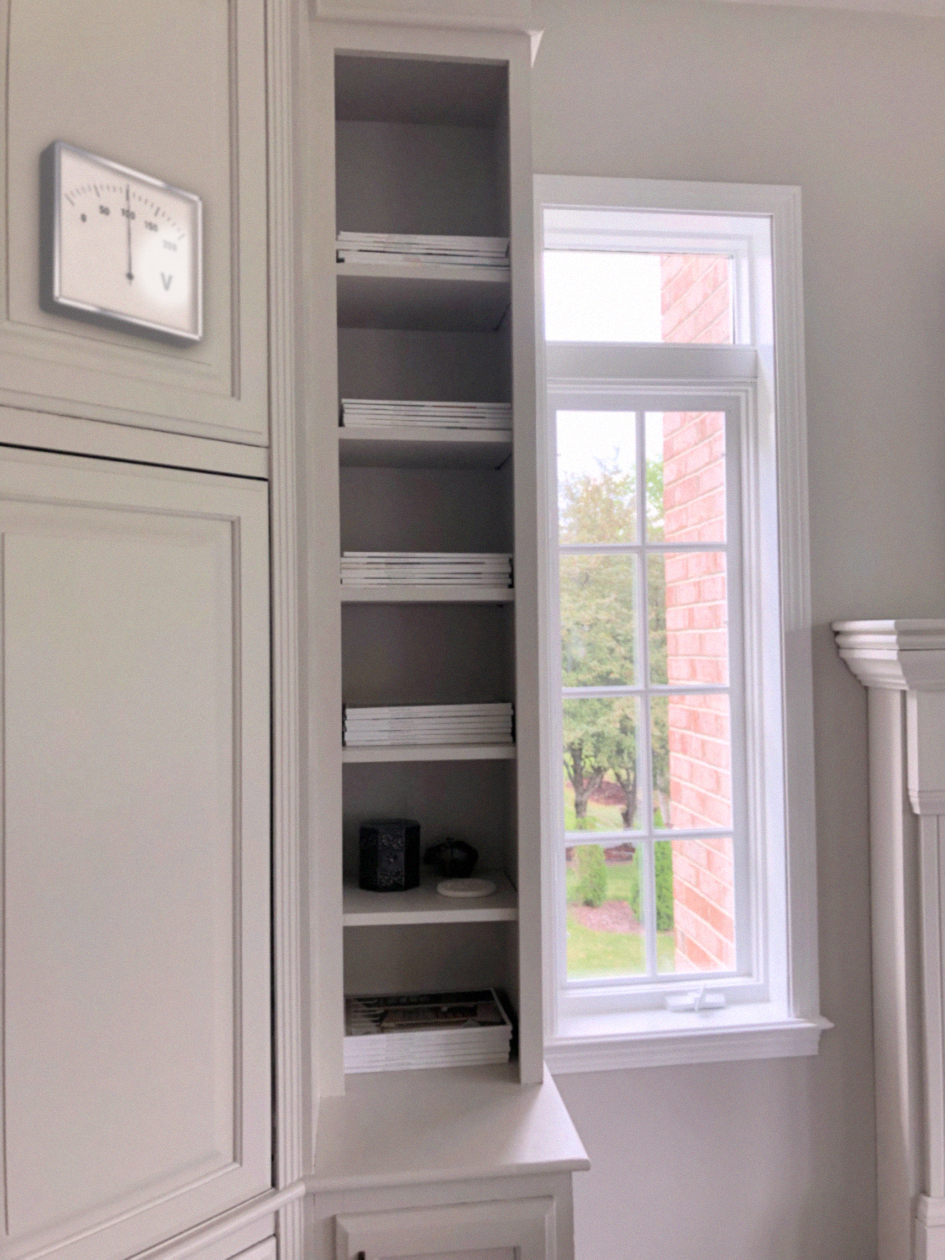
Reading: 100 V
